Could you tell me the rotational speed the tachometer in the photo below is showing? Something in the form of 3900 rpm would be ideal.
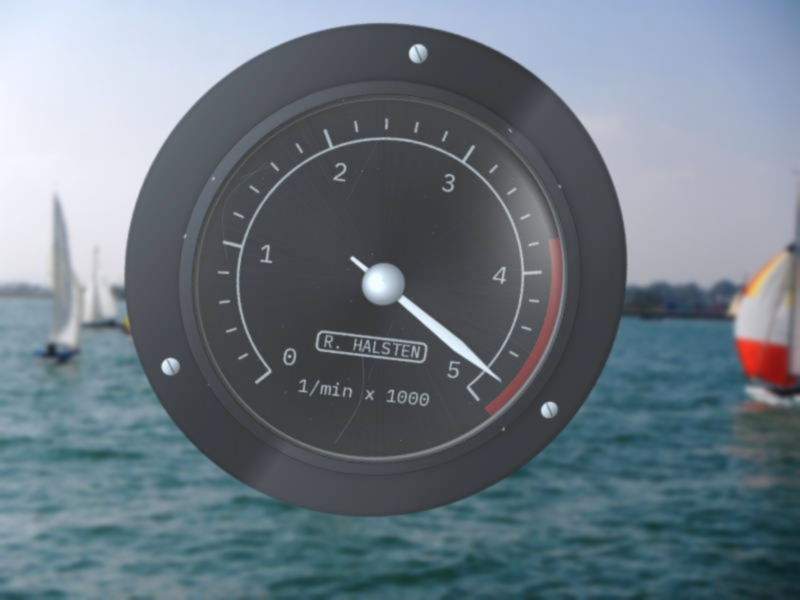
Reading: 4800 rpm
